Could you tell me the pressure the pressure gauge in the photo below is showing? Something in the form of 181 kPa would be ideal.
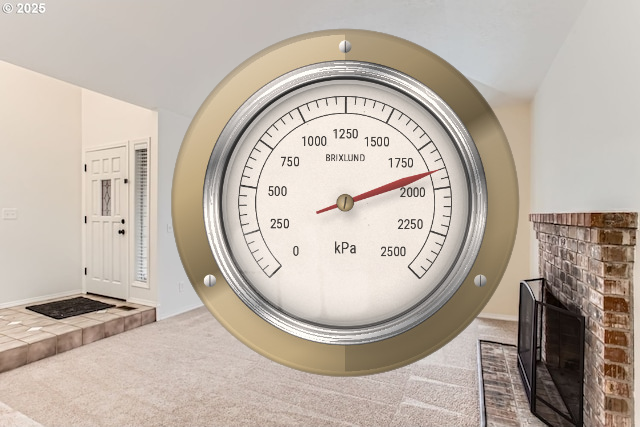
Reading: 1900 kPa
